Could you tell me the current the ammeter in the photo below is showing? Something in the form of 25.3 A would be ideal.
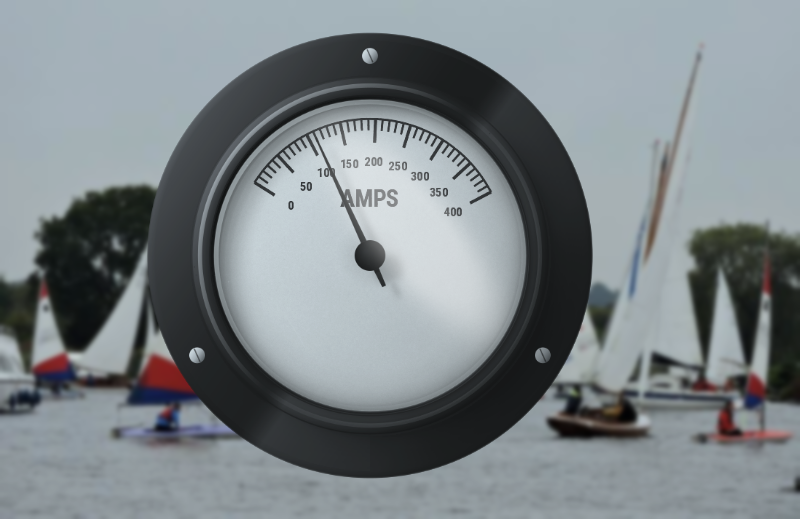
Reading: 110 A
